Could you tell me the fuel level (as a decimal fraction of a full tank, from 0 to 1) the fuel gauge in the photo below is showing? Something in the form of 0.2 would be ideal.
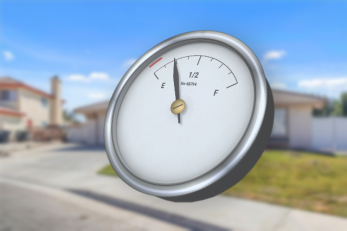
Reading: 0.25
